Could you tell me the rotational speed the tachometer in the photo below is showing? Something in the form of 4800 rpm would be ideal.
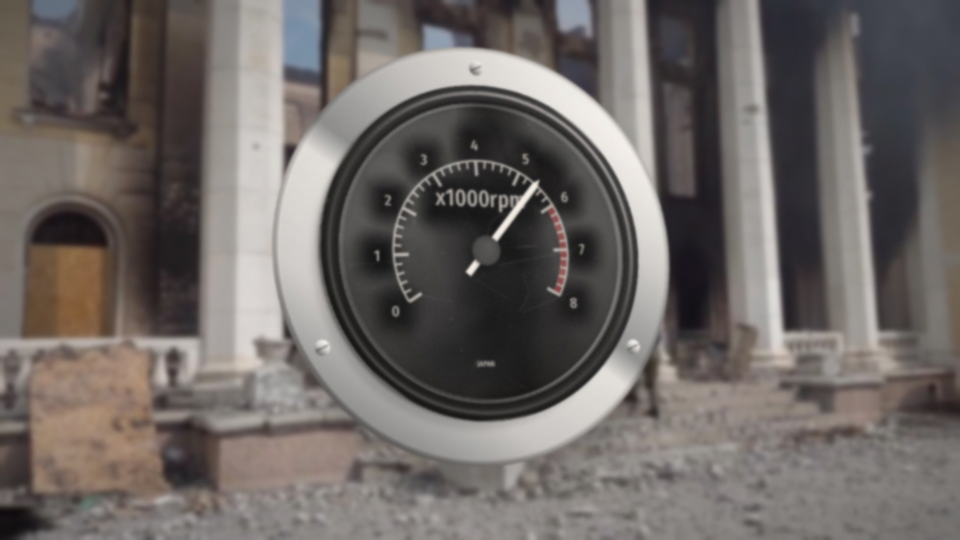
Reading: 5400 rpm
